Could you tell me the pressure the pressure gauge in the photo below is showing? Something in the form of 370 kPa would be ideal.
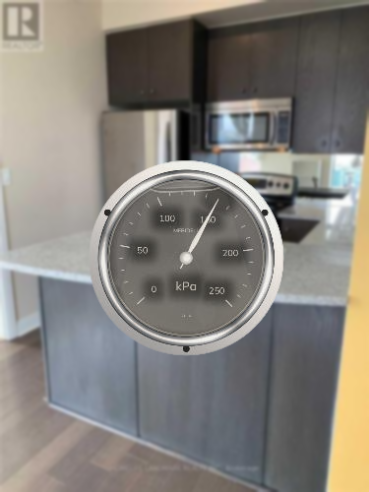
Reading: 150 kPa
